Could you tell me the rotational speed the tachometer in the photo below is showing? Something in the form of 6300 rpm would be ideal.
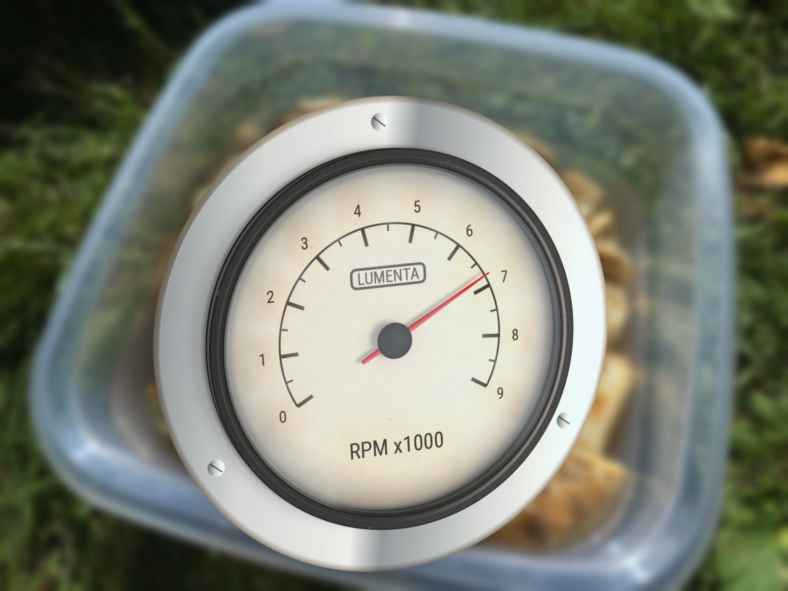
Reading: 6750 rpm
